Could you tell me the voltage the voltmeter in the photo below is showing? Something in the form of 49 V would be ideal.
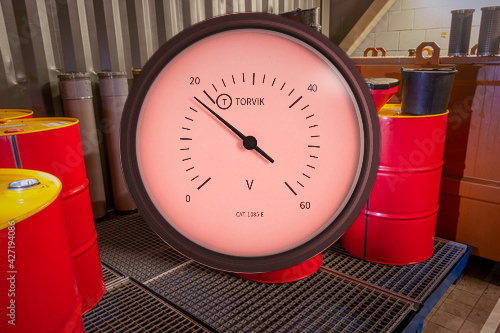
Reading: 18 V
